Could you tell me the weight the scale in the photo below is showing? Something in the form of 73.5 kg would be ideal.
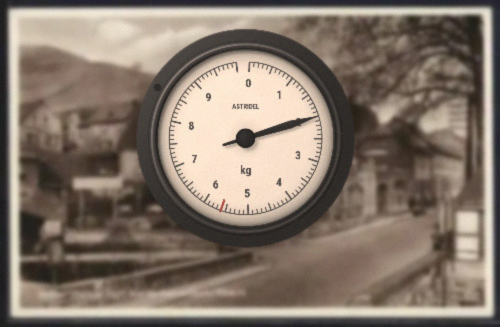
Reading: 2 kg
